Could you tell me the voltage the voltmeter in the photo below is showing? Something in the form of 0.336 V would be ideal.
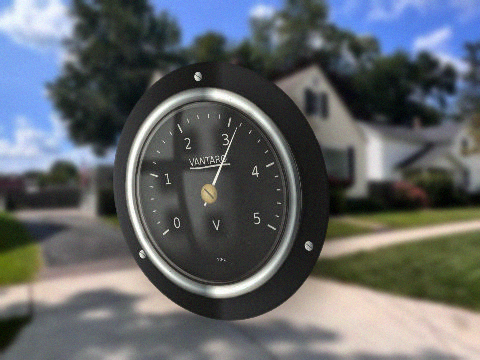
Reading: 3.2 V
